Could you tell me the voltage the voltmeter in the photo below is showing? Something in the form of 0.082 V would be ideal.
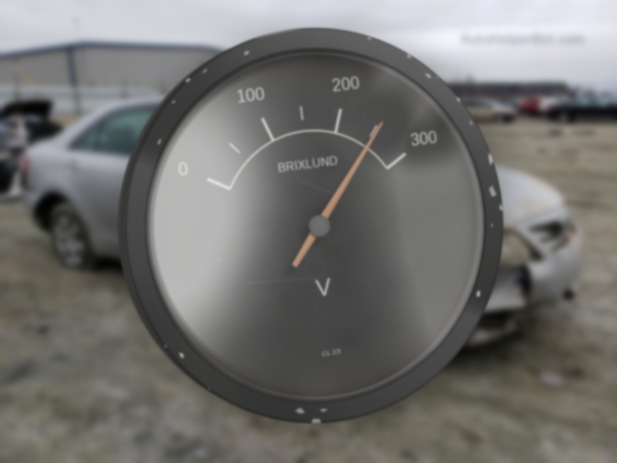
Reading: 250 V
